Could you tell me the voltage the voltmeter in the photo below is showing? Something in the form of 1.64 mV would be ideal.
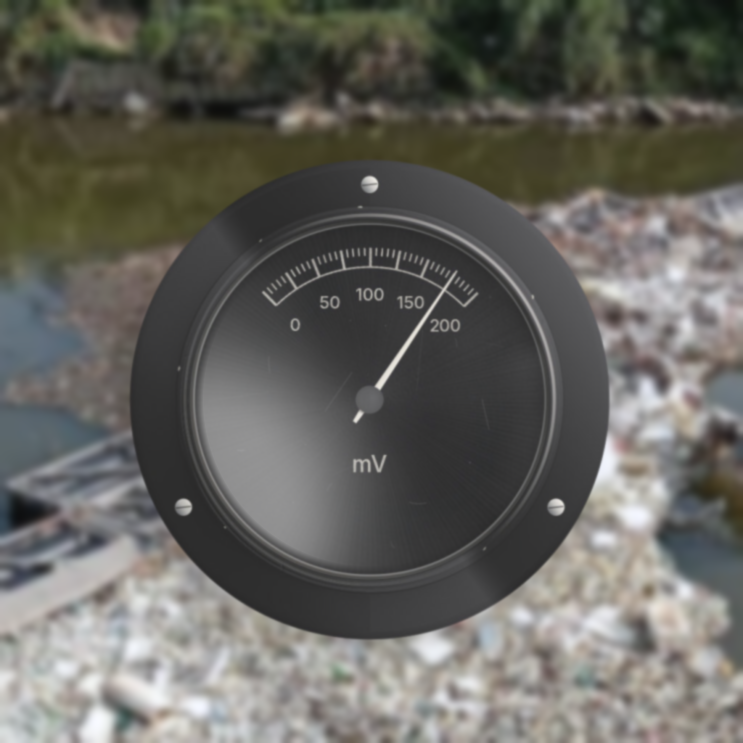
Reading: 175 mV
